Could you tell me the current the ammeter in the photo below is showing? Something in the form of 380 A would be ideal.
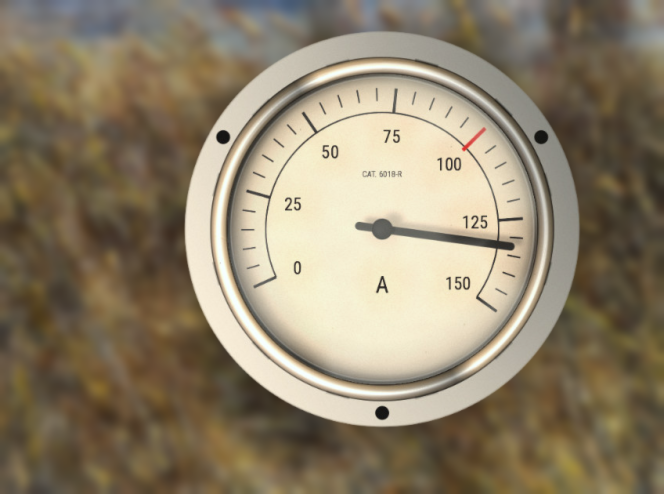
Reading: 132.5 A
